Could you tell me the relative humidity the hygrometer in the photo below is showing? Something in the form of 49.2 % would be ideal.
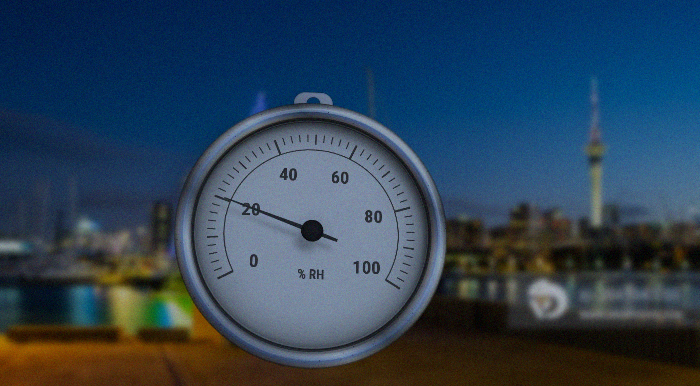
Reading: 20 %
